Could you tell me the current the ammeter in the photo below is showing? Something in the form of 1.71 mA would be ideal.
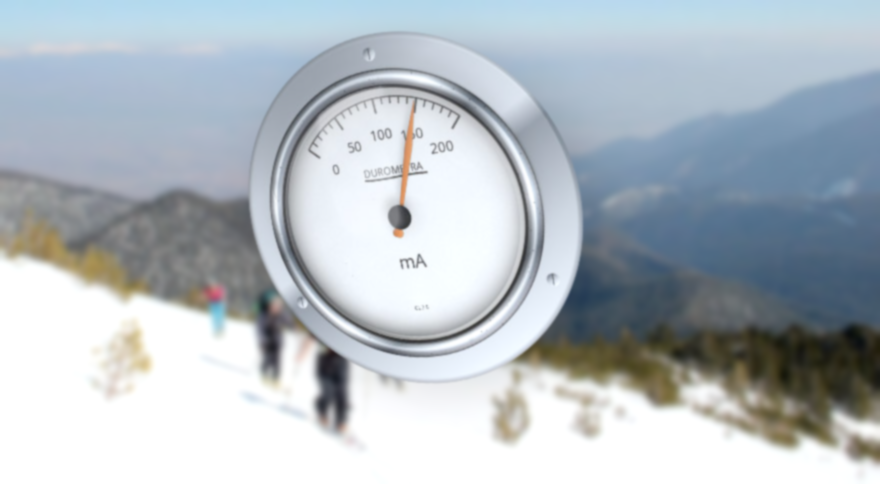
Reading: 150 mA
